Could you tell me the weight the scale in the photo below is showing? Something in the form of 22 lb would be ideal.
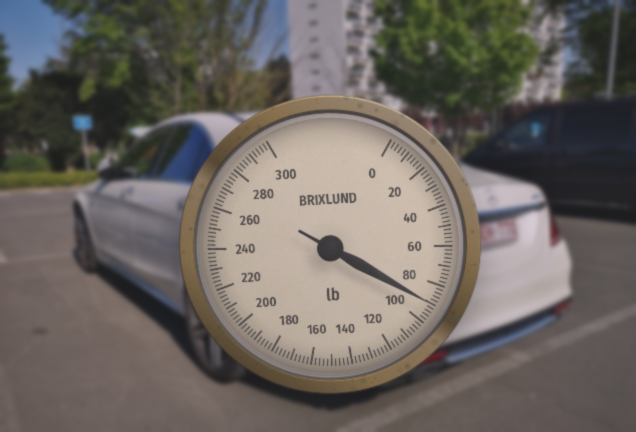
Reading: 90 lb
